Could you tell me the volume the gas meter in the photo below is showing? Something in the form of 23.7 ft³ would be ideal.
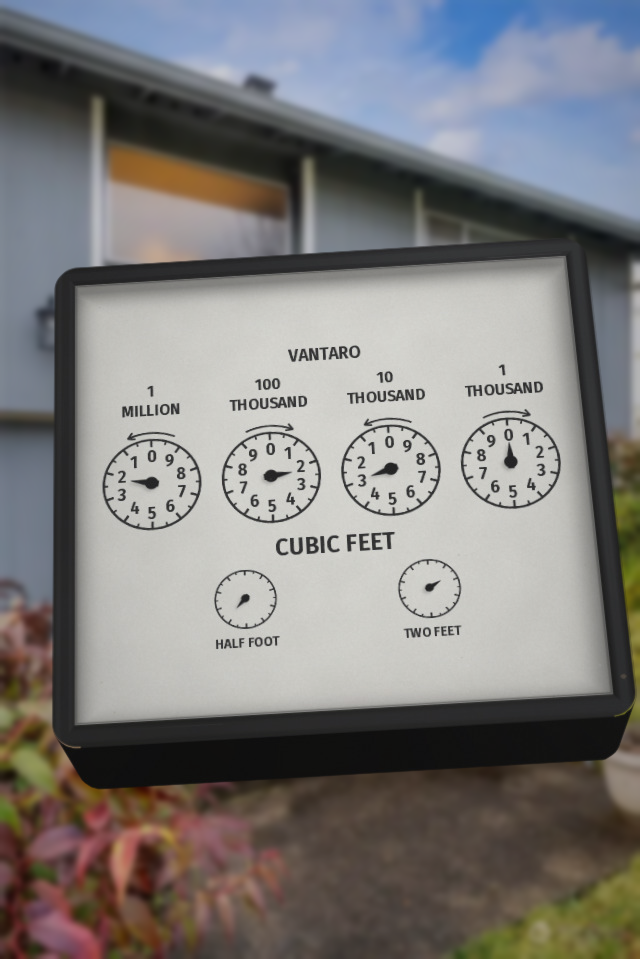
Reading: 223000 ft³
